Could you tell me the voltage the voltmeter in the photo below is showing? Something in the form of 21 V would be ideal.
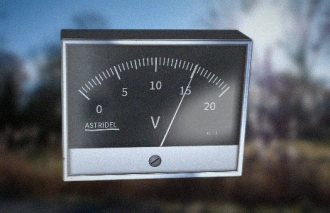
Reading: 15 V
